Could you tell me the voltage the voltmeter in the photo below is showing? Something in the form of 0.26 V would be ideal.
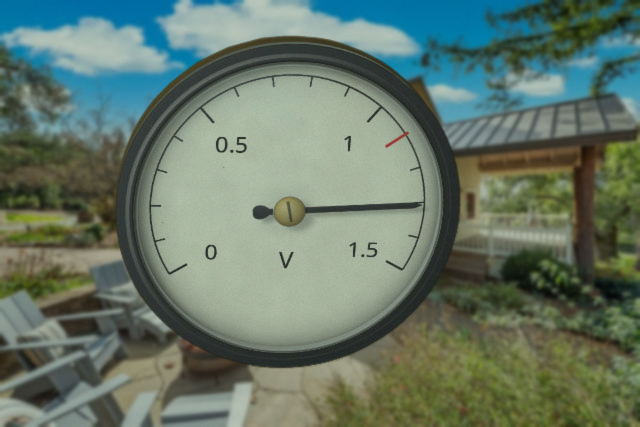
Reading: 1.3 V
